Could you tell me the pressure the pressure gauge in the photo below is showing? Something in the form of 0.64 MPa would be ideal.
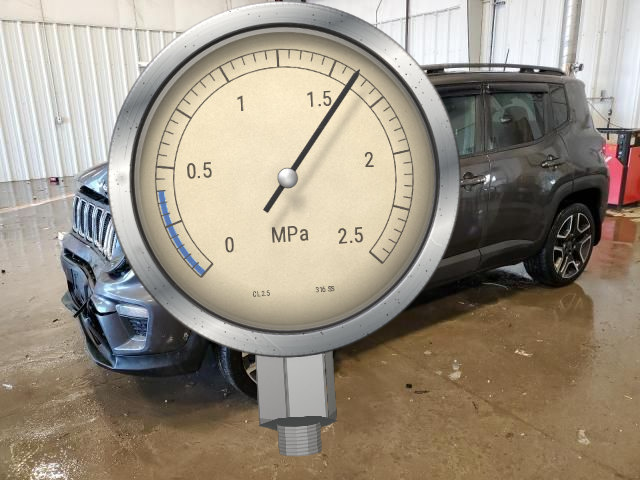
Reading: 1.6 MPa
